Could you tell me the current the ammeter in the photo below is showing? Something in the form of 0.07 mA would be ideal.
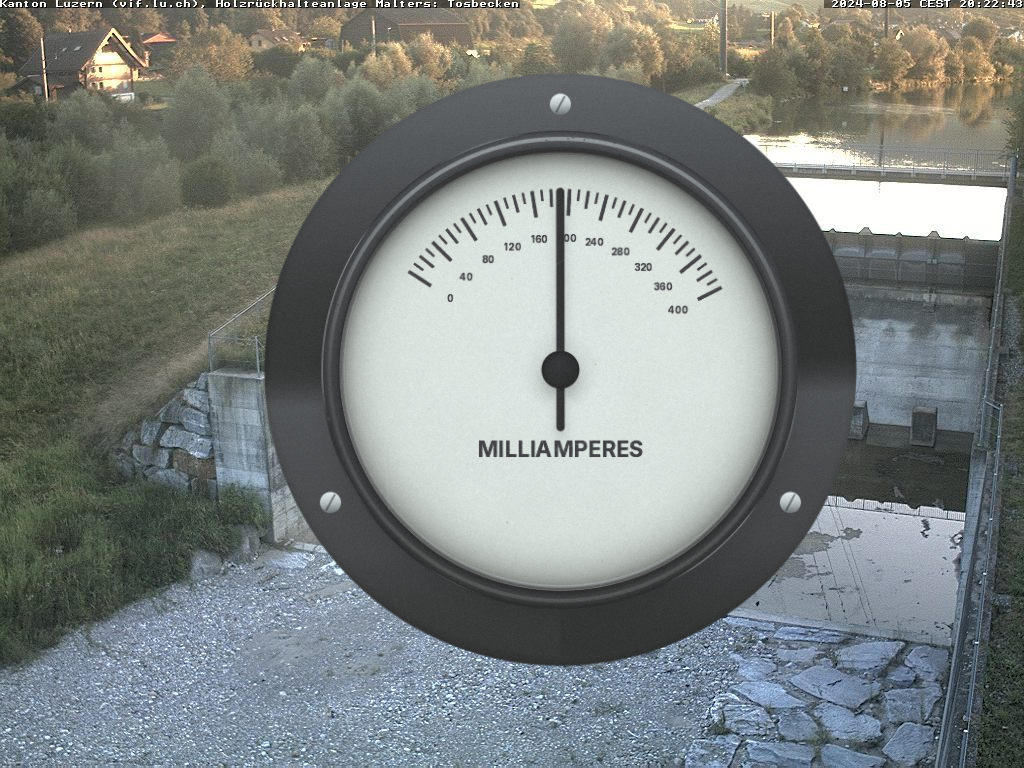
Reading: 190 mA
